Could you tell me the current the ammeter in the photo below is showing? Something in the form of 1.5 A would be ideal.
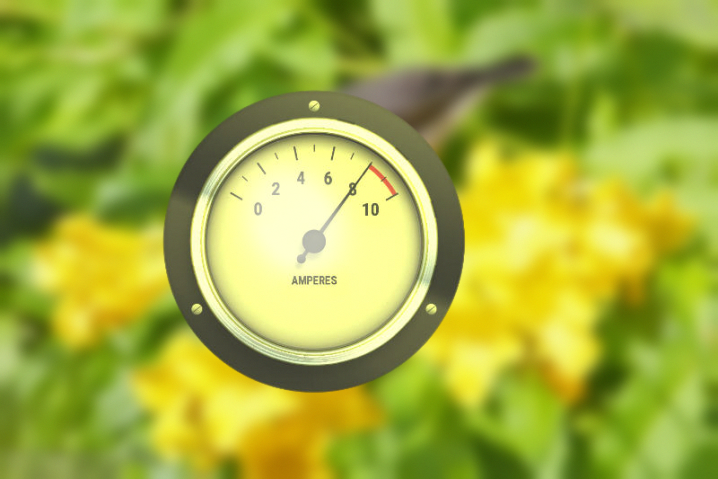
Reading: 8 A
